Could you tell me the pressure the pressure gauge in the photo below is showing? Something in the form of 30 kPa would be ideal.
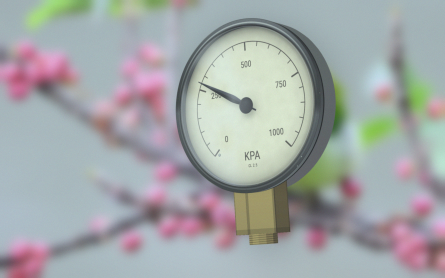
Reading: 275 kPa
